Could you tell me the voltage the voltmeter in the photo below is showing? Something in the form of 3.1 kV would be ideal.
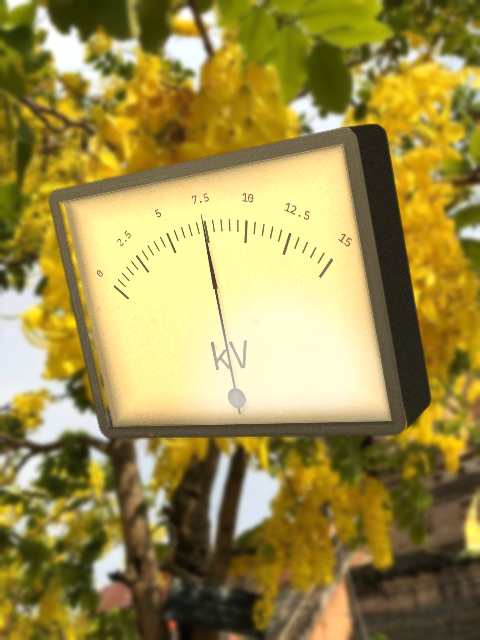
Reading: 7.5 kV
